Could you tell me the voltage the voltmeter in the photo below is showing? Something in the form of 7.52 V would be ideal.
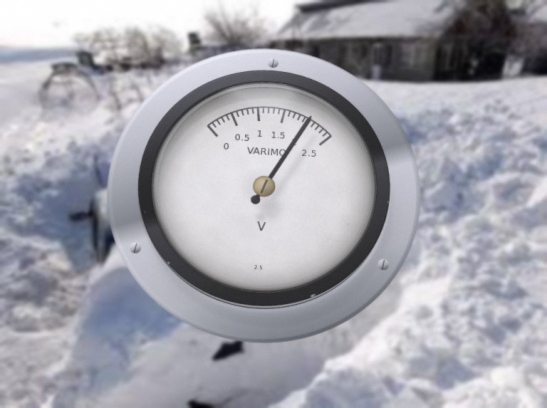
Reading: 2 V
